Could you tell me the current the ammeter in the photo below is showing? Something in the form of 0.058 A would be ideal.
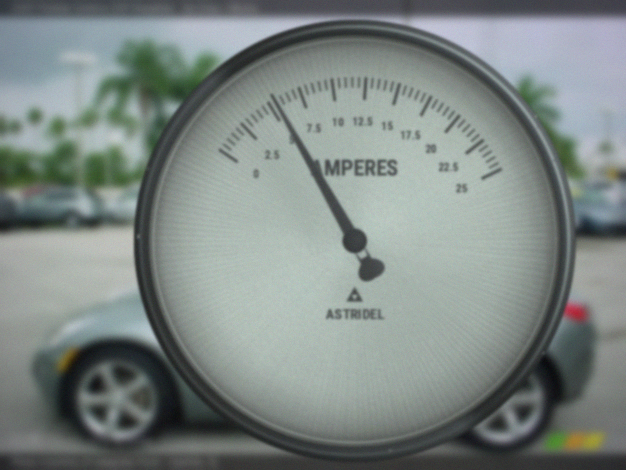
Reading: 5.5 A
